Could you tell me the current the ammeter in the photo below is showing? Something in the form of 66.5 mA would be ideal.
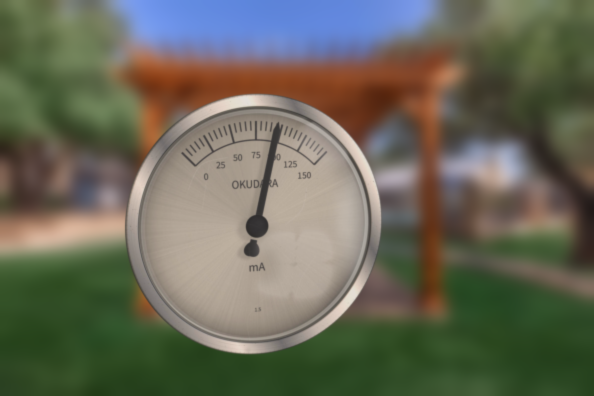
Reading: 95 mA
